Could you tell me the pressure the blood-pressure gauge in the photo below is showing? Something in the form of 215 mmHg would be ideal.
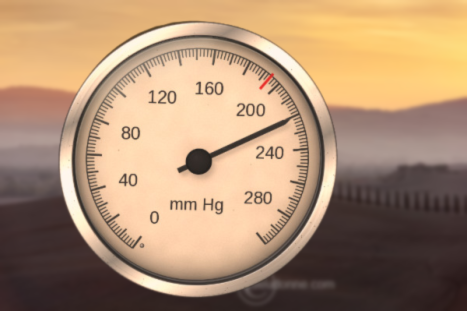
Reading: 220 mmHg
